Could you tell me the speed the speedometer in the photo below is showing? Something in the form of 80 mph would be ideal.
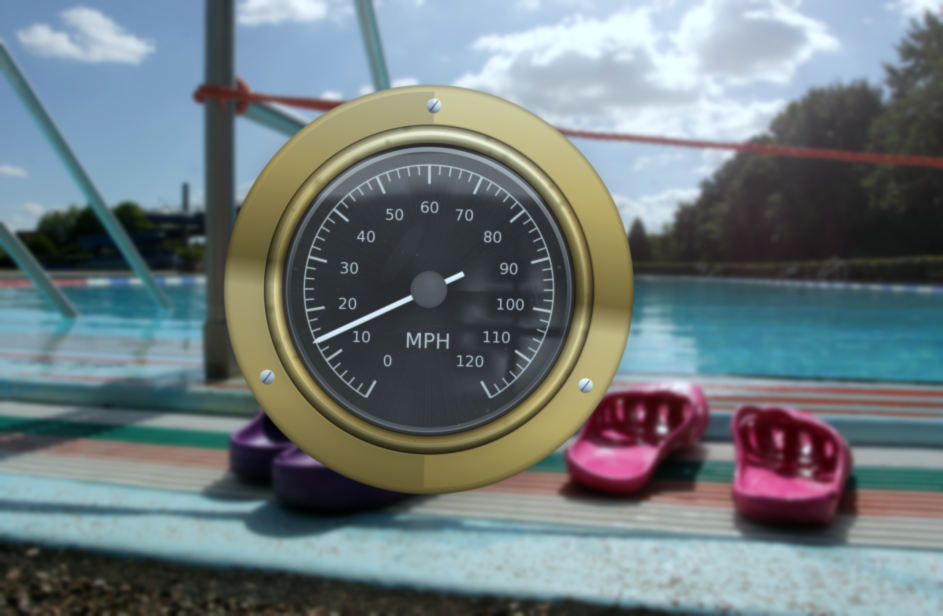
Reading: 14 mph
